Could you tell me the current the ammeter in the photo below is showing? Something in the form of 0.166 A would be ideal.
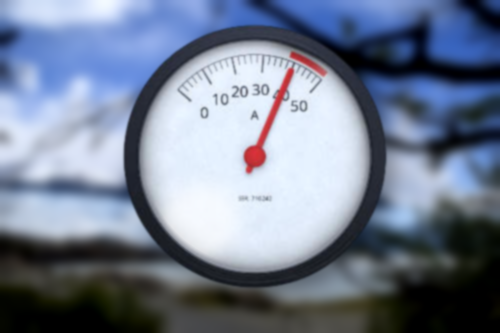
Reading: 40 A
